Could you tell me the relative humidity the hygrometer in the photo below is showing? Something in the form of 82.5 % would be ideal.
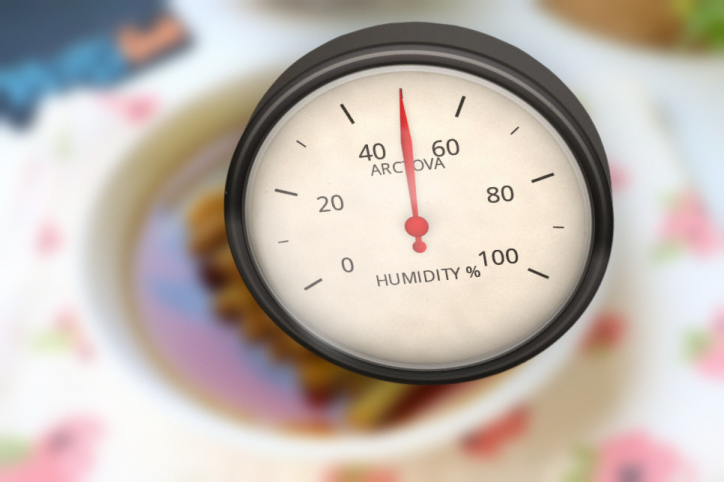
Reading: 50 %
